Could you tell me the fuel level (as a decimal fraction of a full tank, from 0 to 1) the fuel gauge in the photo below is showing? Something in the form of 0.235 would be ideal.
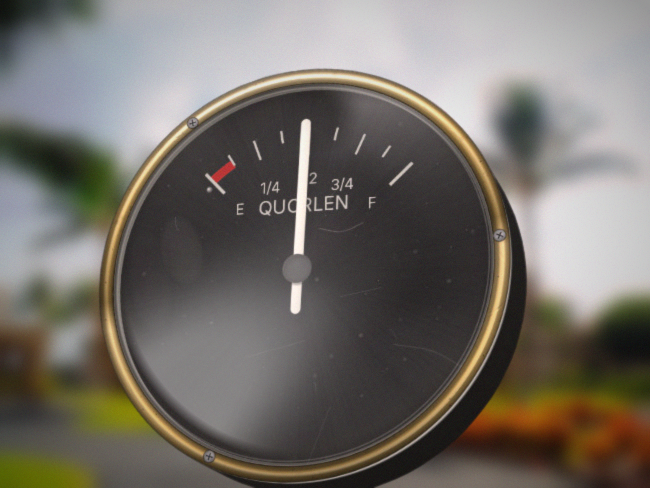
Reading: 0.5
